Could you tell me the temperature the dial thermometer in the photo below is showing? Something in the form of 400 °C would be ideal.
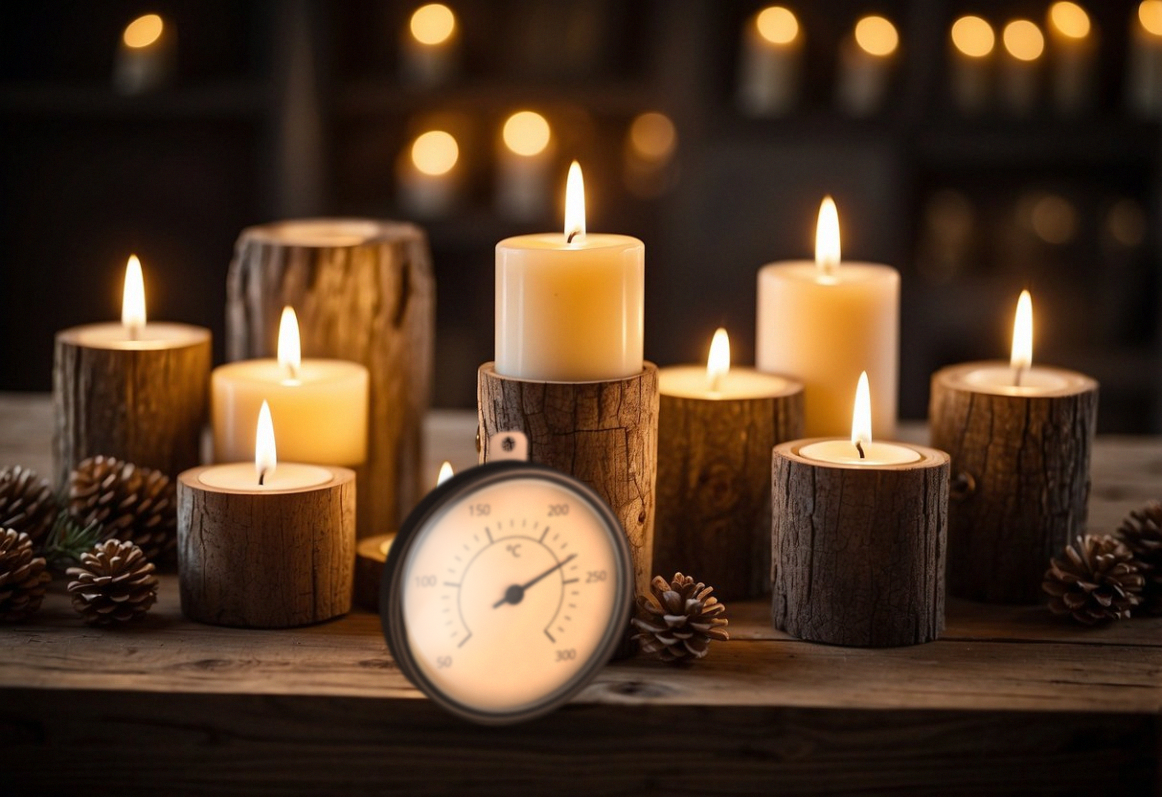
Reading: 230 °C
